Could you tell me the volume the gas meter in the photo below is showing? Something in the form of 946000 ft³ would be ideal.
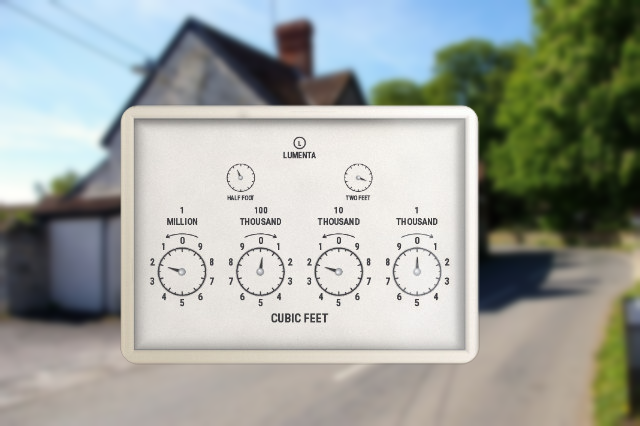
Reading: 202000 ft³
